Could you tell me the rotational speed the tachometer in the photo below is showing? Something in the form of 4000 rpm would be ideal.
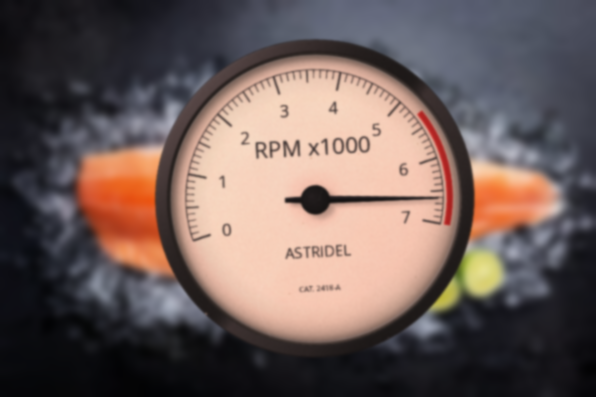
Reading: 6600 rpm
